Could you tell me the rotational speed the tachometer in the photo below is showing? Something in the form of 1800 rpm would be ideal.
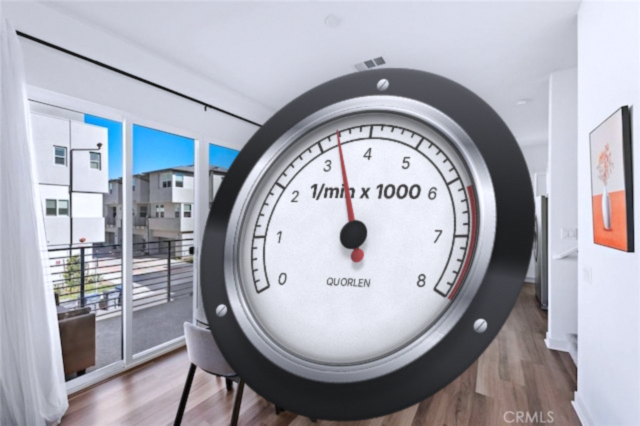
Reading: 3400 rpm
